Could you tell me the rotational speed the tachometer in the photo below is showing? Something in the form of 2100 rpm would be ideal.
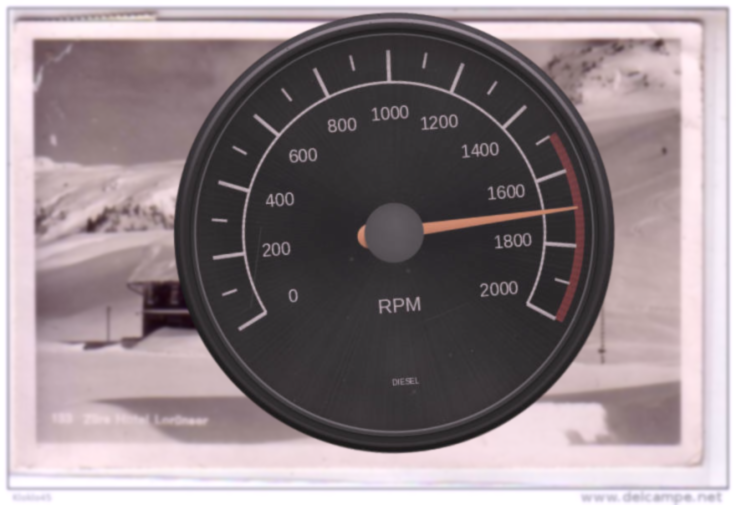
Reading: 1700 rpm
